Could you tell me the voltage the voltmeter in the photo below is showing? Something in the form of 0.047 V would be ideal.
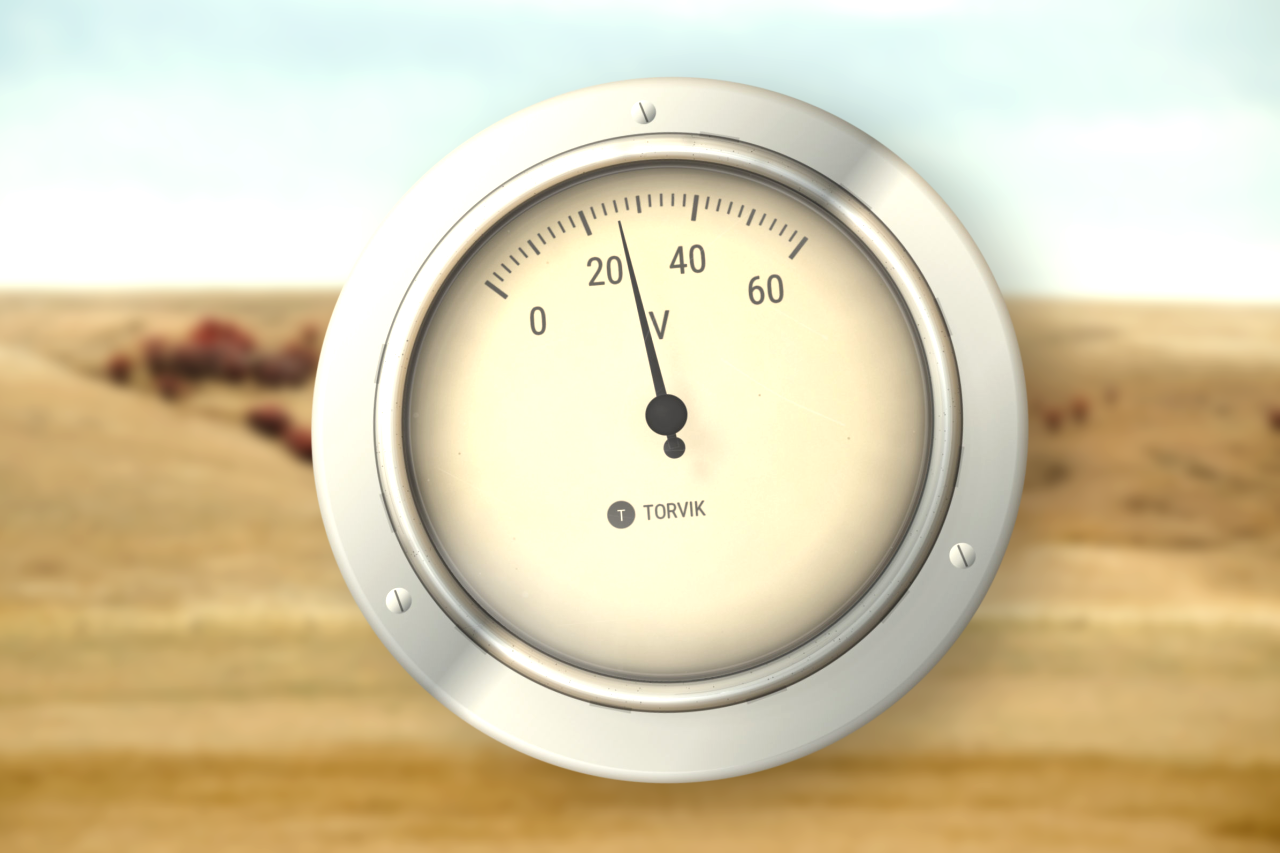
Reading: 26 V
